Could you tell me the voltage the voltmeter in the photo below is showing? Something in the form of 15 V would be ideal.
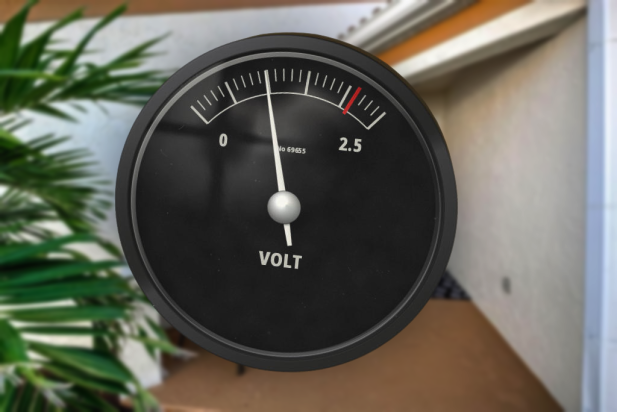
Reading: 1 V
